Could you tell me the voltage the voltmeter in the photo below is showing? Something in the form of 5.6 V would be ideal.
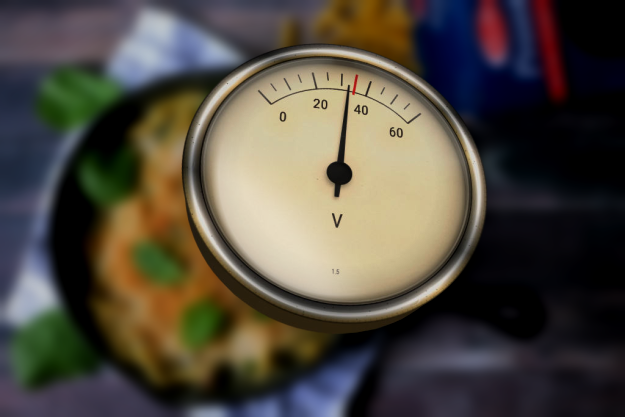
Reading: 32.5 V
